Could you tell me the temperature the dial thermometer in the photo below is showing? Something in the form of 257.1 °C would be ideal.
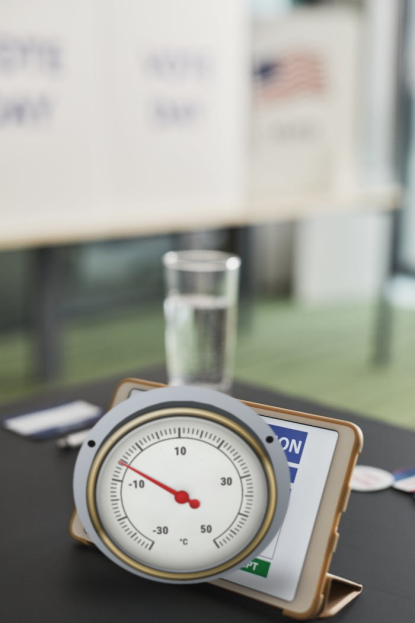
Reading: -5 °C
